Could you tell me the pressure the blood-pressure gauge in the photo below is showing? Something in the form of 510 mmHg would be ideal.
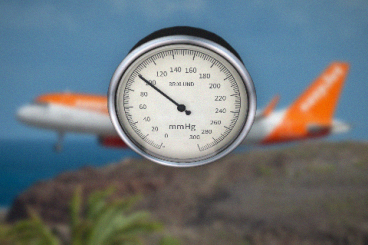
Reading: 100 mmHg
